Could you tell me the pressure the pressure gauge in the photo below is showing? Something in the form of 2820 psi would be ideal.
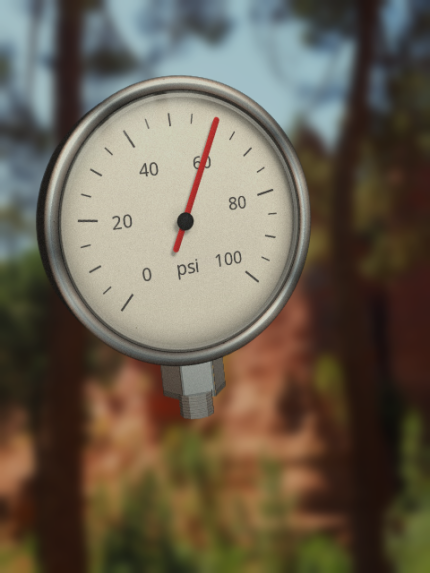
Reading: 60 psi
